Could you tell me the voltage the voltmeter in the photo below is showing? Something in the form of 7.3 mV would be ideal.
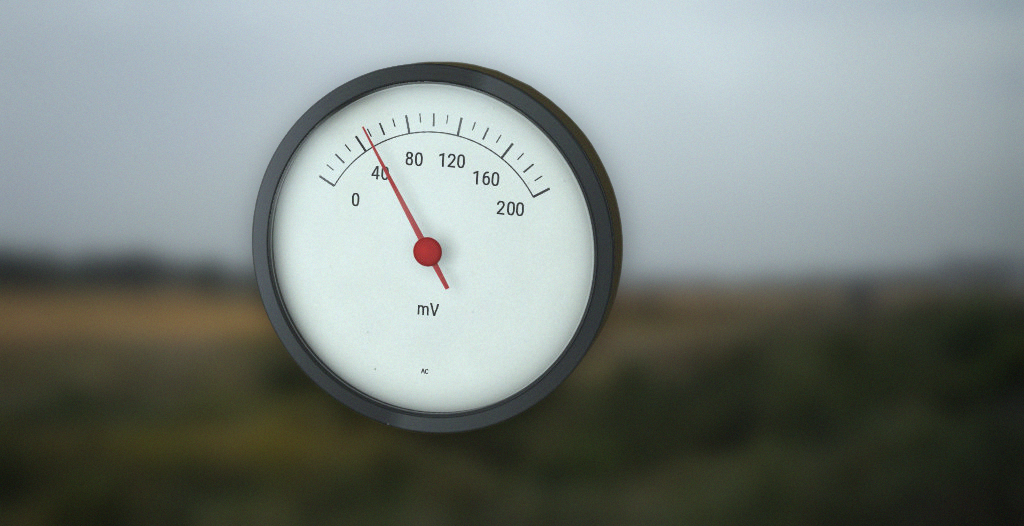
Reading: 50 mV
